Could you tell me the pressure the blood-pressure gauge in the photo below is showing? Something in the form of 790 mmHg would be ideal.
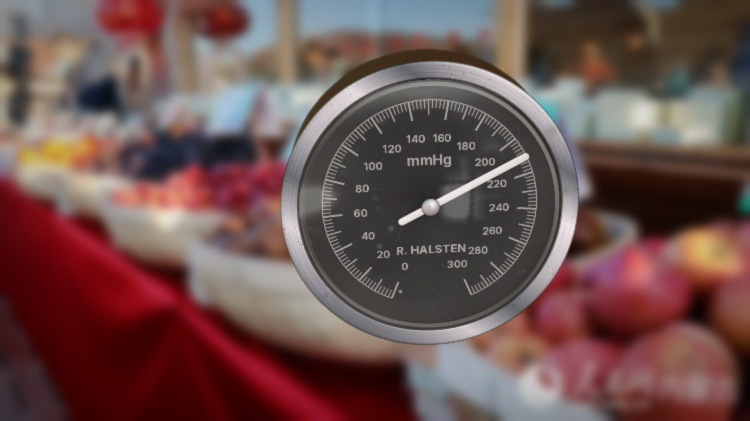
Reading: 210 mmHg
